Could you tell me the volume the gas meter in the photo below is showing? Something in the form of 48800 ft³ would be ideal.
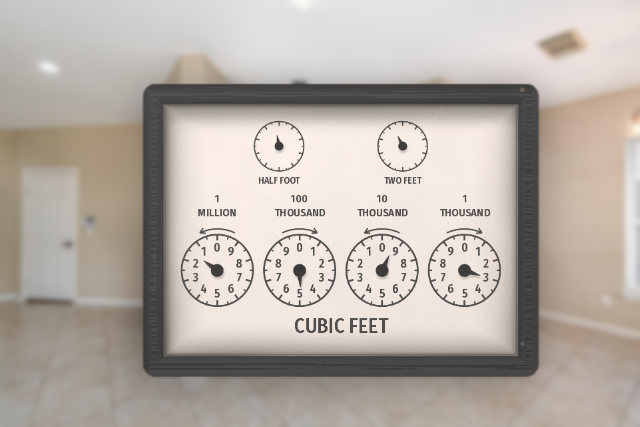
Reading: 149300 ft³
